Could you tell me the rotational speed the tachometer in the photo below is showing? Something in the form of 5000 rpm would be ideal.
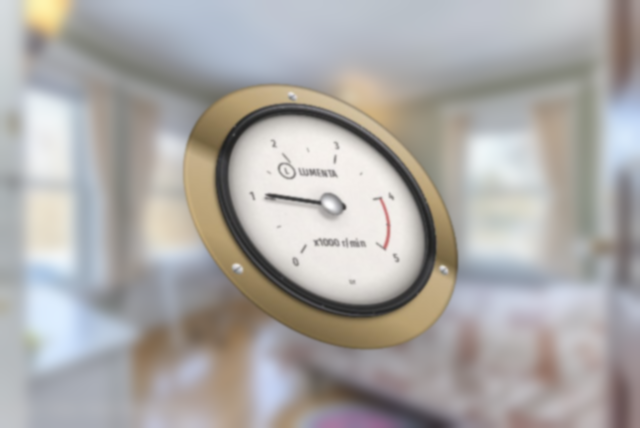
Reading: 1000 rpm
